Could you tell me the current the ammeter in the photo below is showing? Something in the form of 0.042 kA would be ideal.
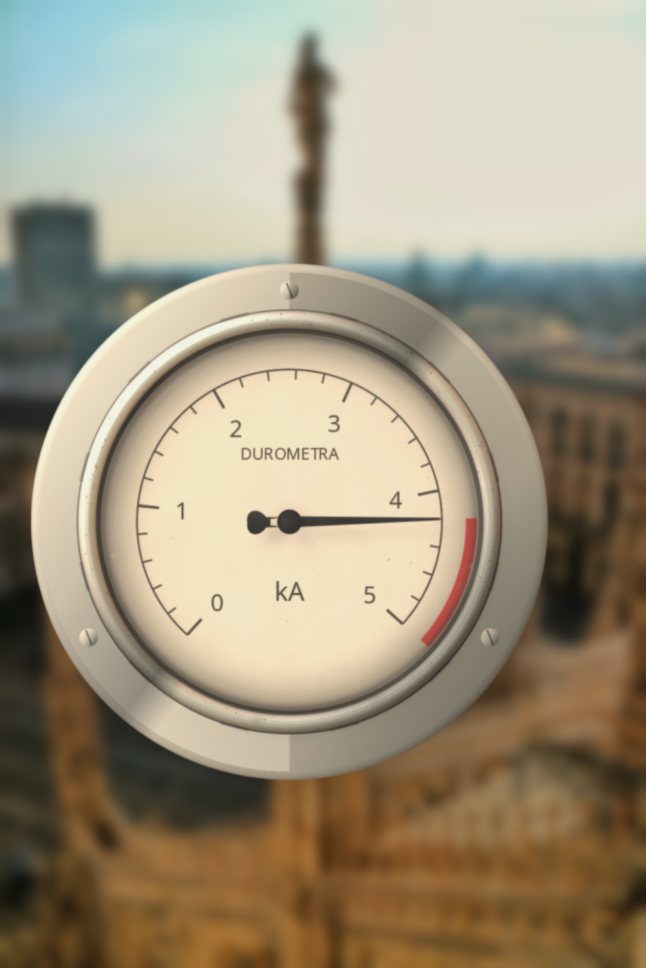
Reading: 4.2 kA
